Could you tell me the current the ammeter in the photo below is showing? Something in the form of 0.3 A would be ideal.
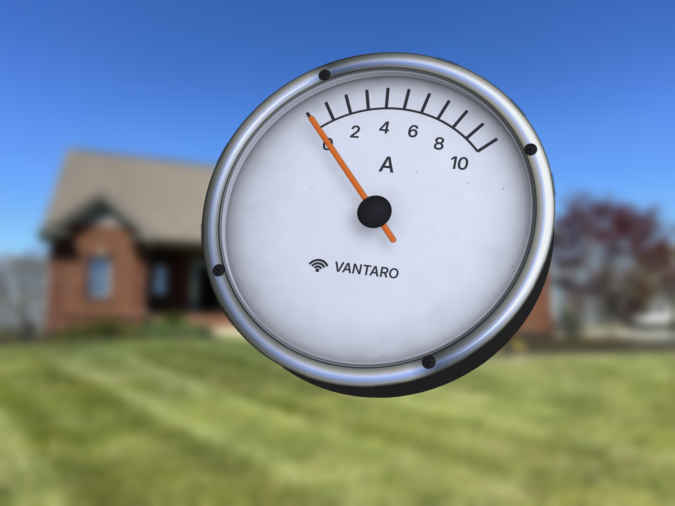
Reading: 0 A
